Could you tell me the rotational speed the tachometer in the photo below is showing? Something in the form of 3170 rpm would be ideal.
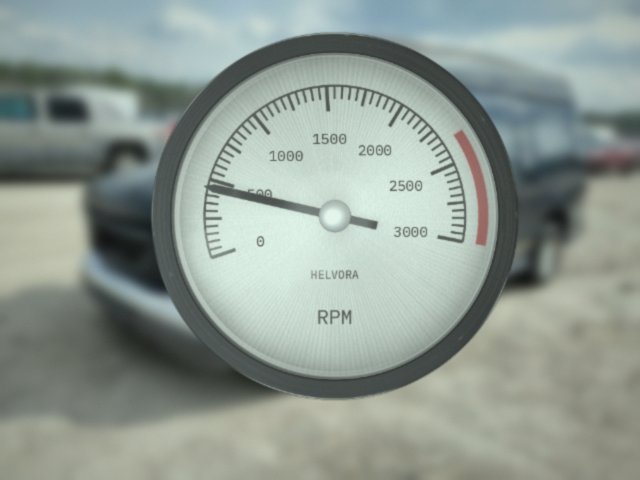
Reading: 450 rpm
